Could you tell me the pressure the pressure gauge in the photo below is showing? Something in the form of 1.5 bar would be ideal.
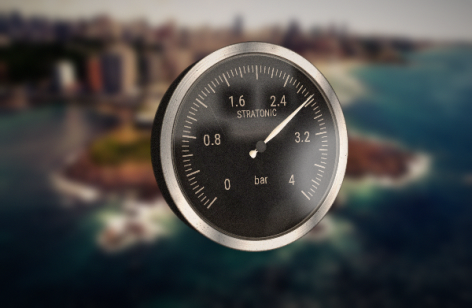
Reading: 2.75 bar
